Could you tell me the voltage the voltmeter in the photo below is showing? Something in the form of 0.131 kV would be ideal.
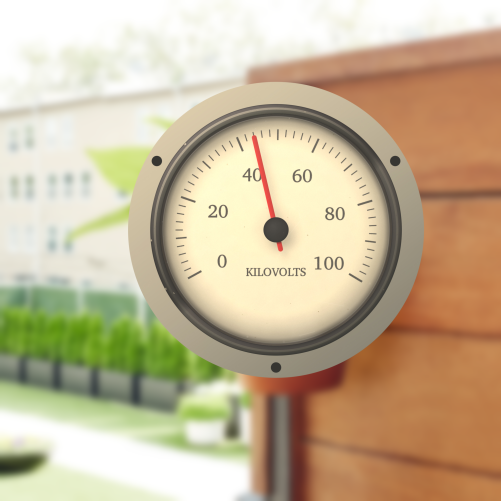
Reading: 44 kV
